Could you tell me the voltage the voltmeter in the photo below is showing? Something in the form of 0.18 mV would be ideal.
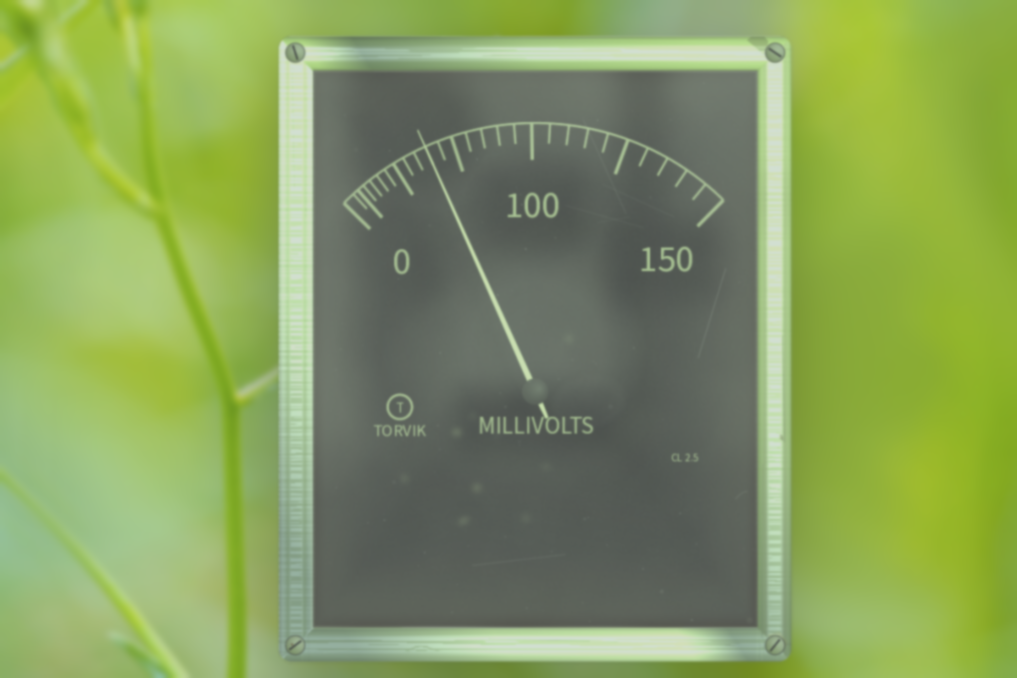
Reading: 65 mV
